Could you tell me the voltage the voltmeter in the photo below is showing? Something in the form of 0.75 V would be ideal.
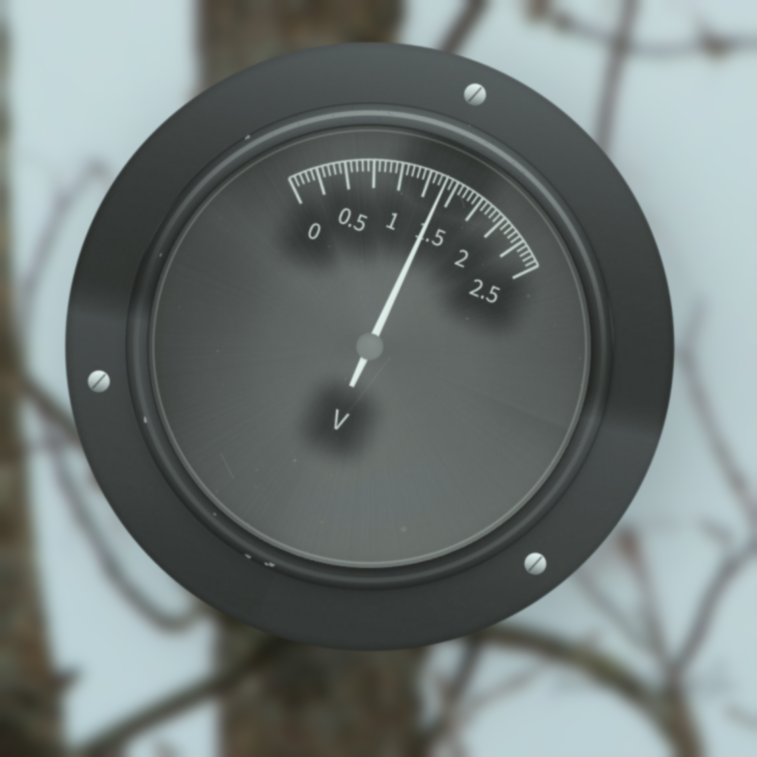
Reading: 1.4 V
